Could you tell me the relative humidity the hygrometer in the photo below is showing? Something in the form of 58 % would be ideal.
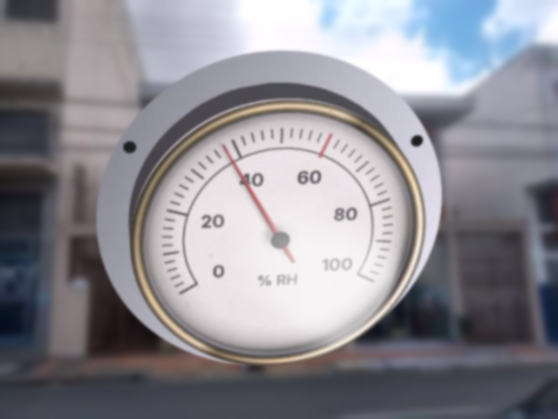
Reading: 38 %
